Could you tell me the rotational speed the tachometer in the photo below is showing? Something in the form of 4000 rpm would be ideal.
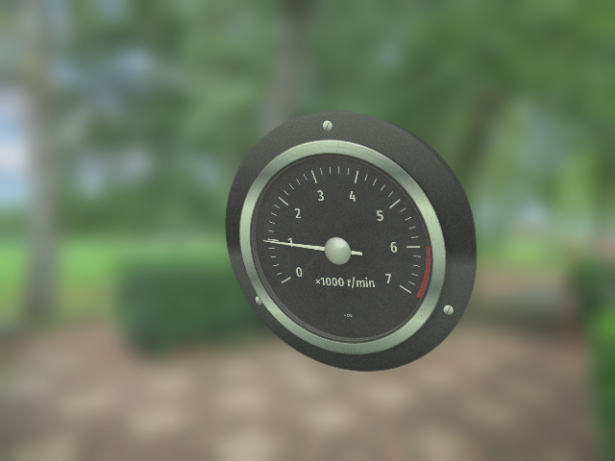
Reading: 1000 rpm
